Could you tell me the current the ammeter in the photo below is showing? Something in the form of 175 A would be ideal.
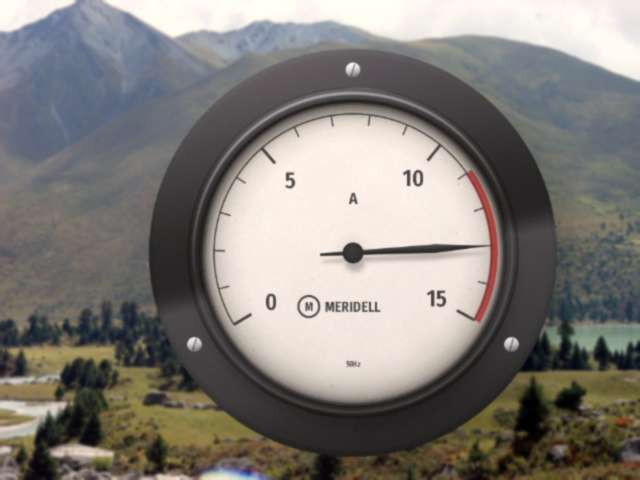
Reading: 13 A
